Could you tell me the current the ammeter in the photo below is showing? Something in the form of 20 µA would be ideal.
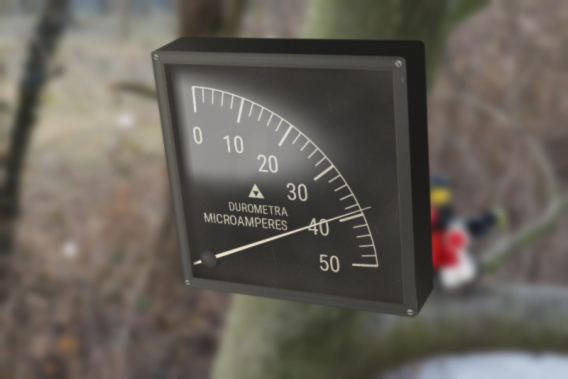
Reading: 39 µA
